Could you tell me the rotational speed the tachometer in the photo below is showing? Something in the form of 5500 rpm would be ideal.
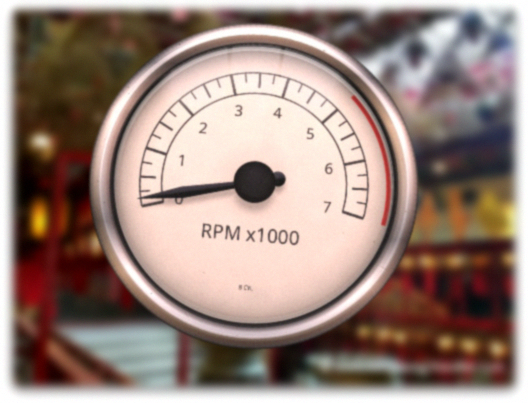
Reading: 125 rpm
